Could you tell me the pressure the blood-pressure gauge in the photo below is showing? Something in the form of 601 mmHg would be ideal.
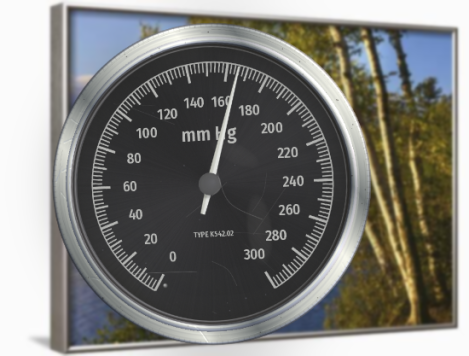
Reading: 166 mmHg
